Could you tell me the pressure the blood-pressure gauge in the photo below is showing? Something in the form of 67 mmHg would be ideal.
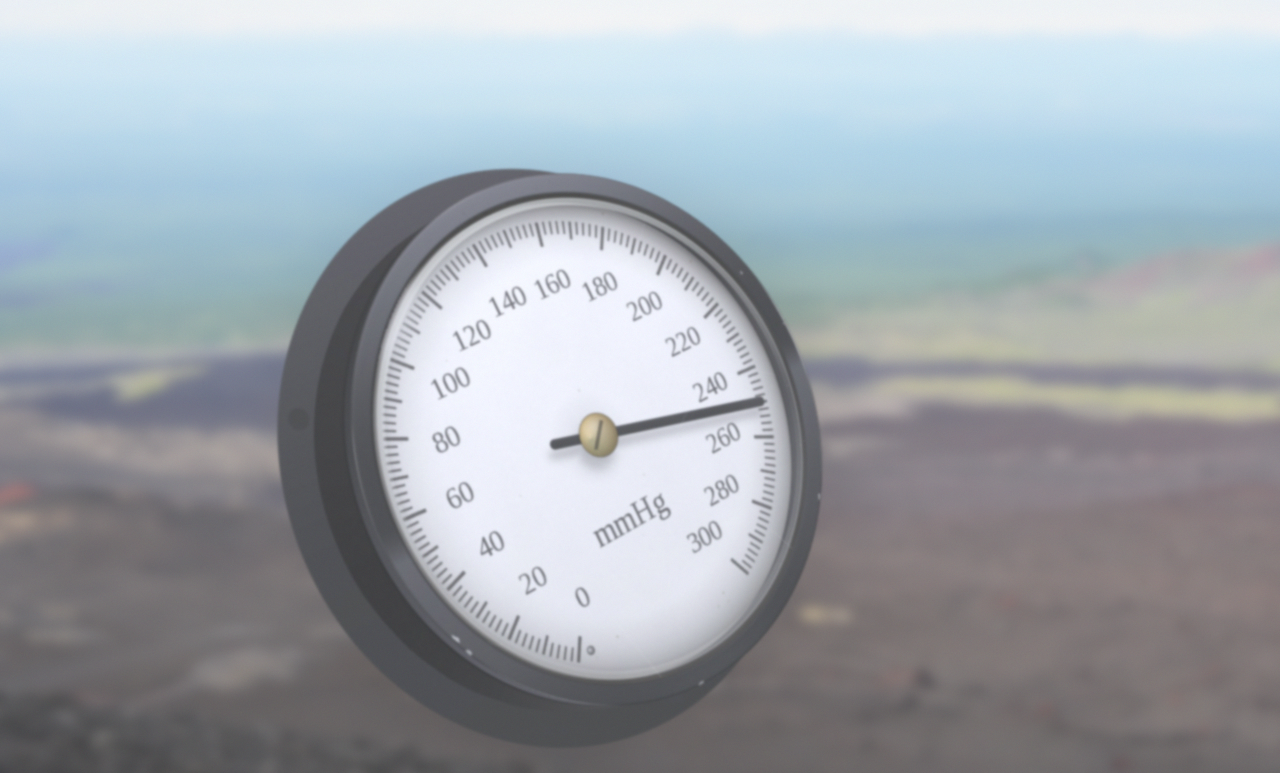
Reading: 250 mmHg
